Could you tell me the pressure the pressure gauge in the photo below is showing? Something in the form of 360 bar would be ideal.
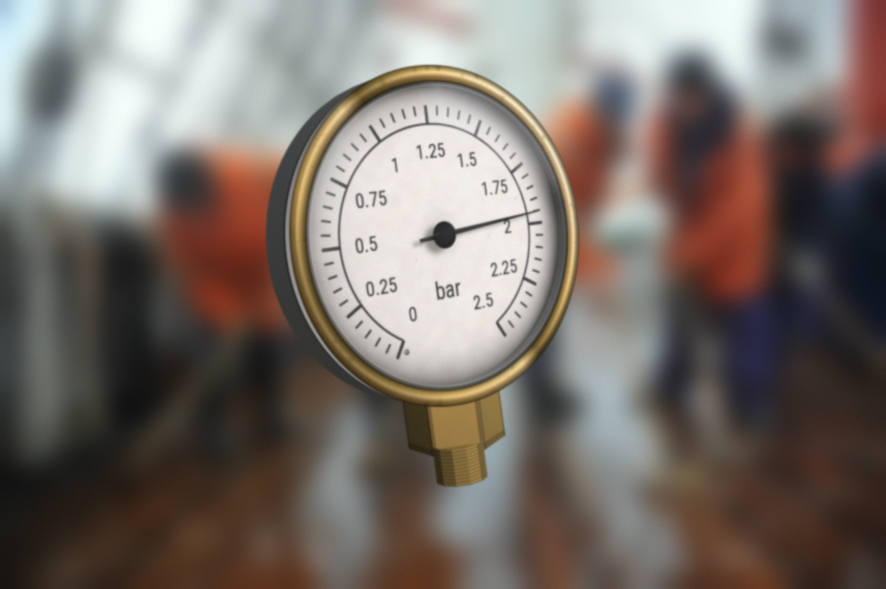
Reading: 1.95 bar
